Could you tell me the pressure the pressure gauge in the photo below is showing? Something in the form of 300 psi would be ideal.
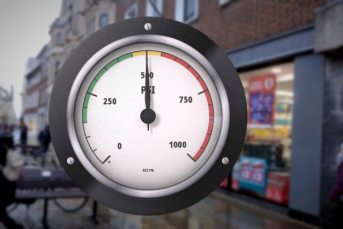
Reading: 500 psi
